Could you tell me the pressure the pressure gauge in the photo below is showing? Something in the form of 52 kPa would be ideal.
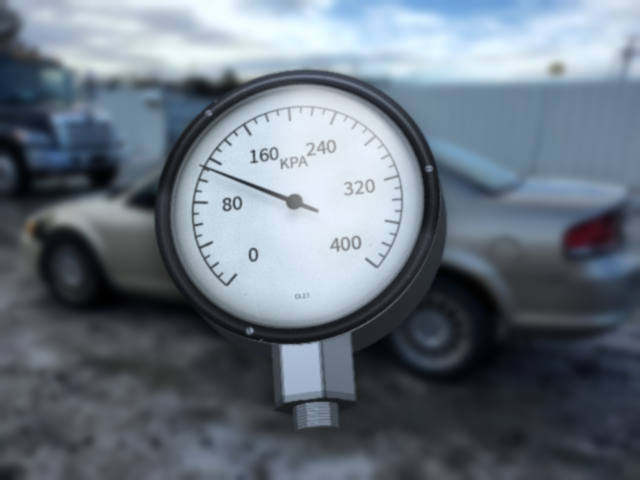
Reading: 110 kPa
